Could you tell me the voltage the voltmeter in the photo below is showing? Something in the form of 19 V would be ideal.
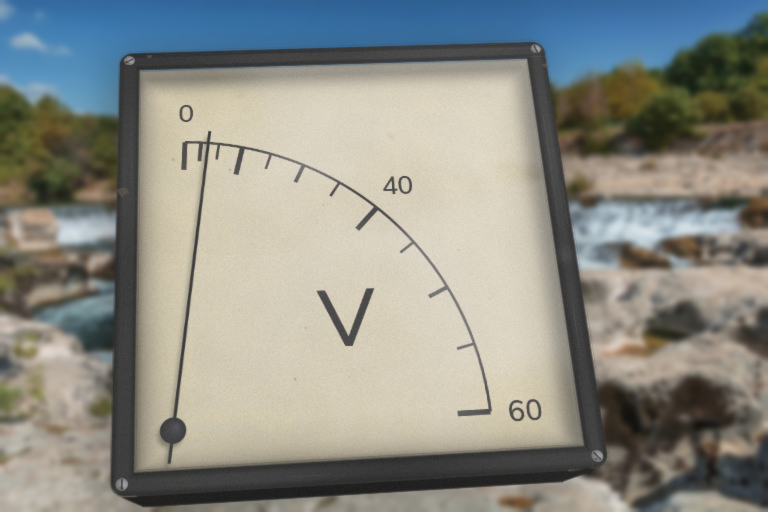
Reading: 12.5 V
